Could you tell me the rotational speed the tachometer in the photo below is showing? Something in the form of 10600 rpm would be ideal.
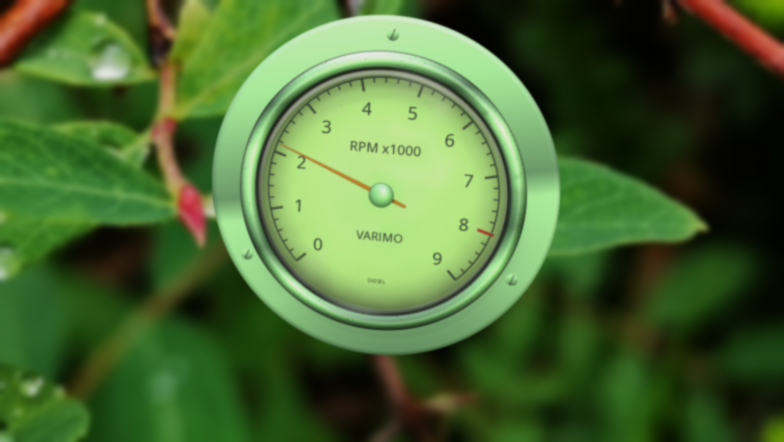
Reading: 2200 rpm
